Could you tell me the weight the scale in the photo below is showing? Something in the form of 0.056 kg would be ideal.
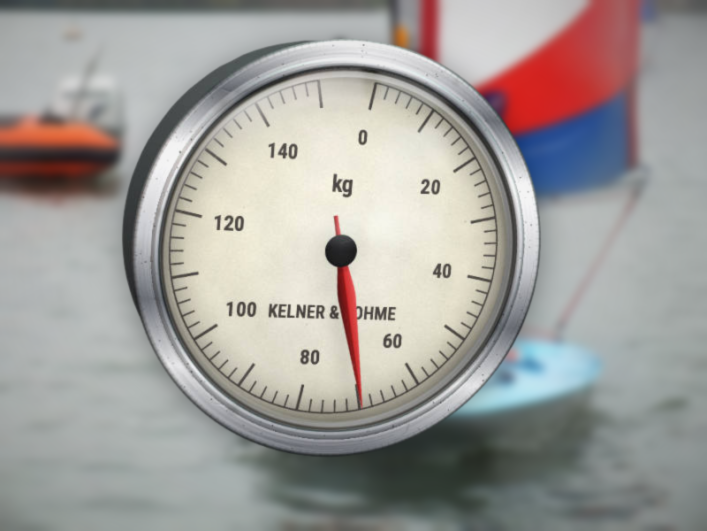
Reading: 70 kg
